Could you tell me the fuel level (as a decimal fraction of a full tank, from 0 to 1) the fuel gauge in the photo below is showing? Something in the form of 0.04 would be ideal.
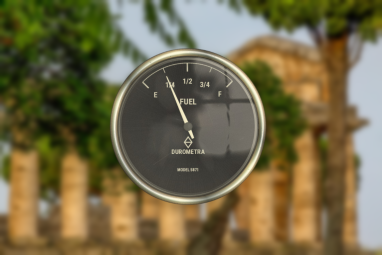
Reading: 0.25
